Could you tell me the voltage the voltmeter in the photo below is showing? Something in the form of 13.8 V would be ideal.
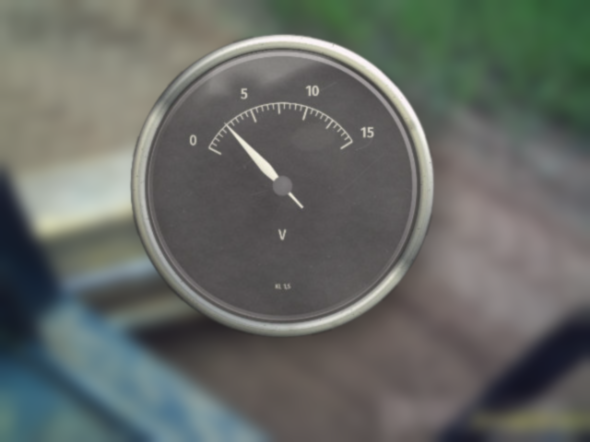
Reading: 2.5 V
